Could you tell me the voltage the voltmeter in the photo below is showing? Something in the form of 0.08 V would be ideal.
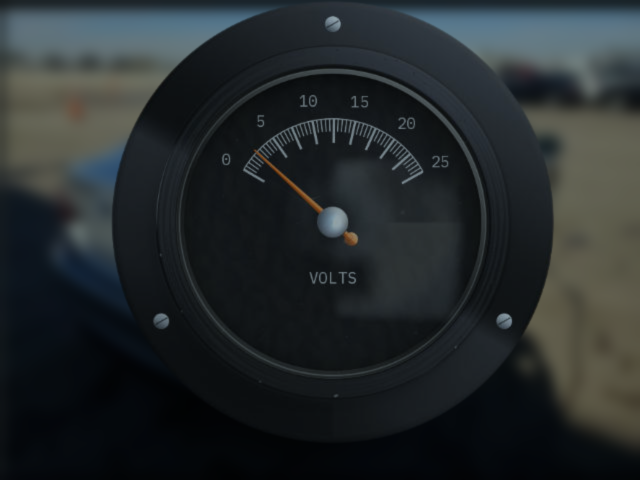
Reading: 2.5 V
